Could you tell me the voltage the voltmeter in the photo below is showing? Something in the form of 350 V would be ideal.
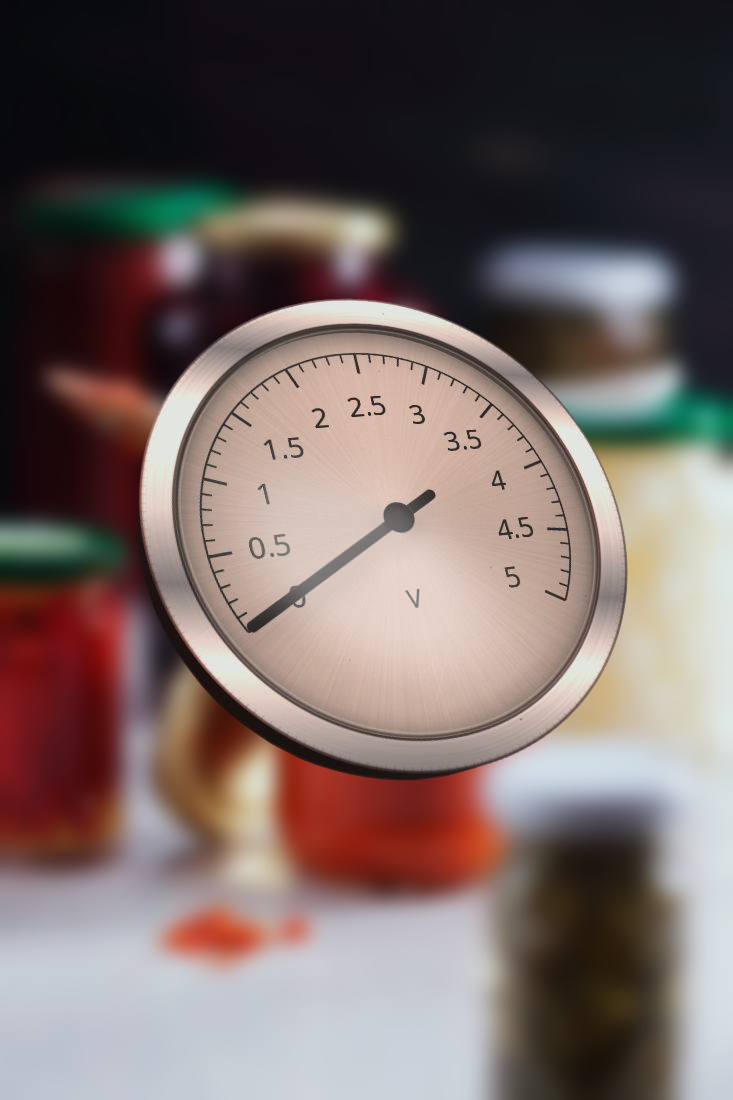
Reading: 0 V
